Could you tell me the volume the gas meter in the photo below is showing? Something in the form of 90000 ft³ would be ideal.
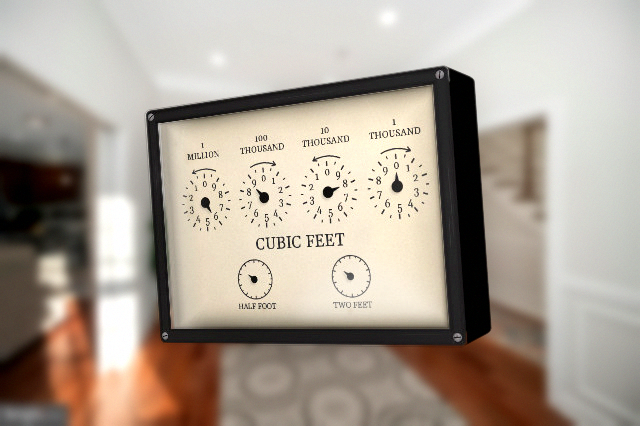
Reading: 588000 ft³
